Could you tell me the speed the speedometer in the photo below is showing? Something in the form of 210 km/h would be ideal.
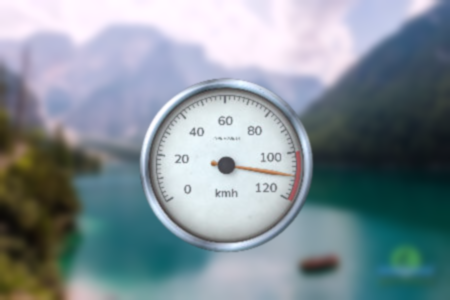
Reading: 110 km/h
